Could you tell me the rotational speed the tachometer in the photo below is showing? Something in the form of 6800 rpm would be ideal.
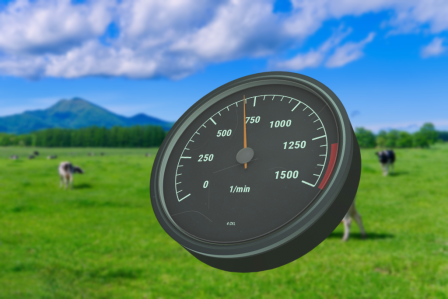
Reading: 700 rpm
